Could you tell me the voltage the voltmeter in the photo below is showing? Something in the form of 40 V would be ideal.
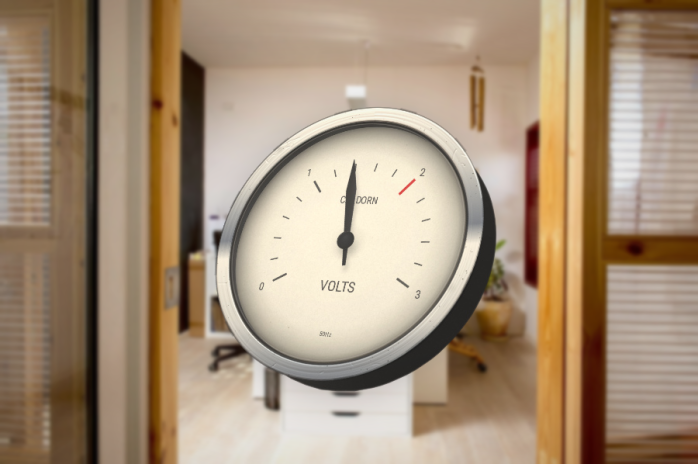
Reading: 1.4 V
